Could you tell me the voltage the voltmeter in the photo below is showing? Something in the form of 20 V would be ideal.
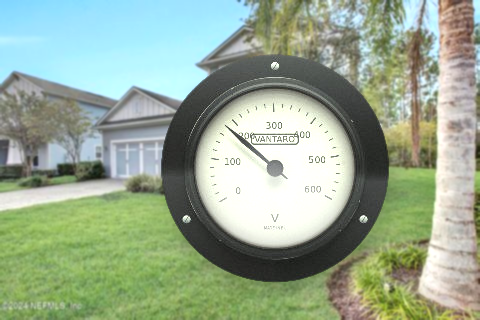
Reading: 180 V
